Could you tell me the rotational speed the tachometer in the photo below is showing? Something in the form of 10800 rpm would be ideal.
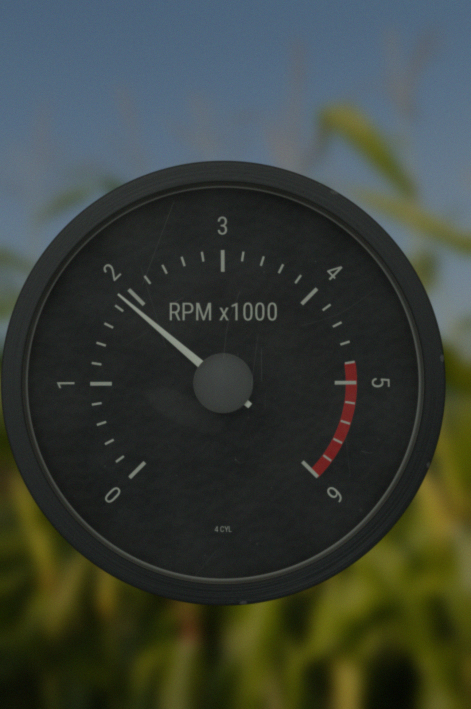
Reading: 1900 rpm
